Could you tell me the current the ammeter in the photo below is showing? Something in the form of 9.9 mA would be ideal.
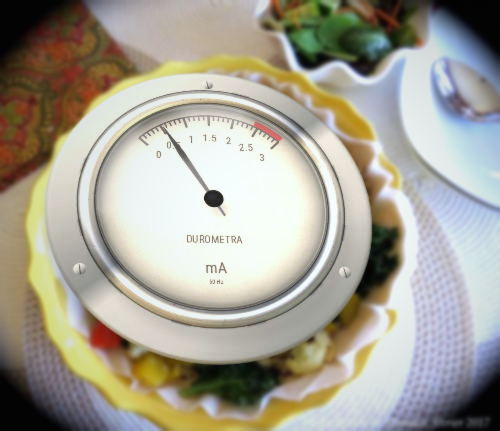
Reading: 0.5 mA
